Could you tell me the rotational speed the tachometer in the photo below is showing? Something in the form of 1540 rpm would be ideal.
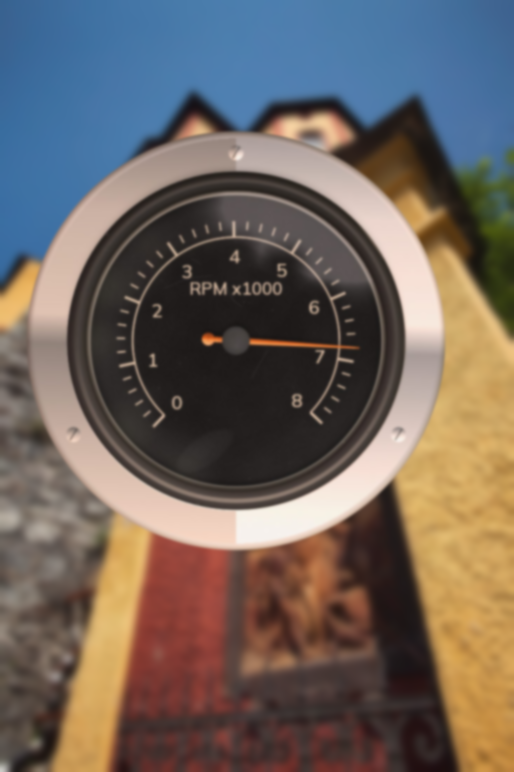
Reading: 6800 rpm
